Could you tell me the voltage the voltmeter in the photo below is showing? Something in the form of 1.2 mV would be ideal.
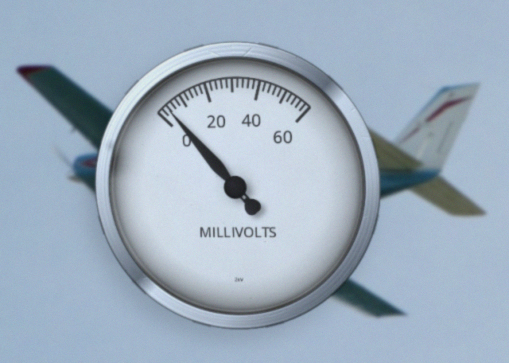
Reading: 4 mV
